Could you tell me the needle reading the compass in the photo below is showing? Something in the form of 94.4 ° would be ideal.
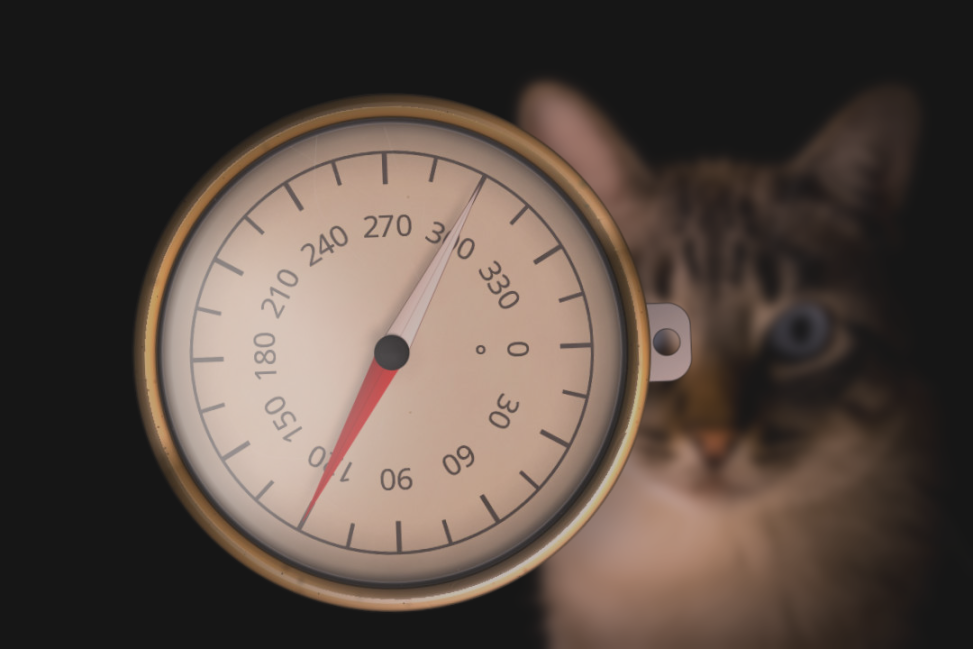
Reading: 120 °
